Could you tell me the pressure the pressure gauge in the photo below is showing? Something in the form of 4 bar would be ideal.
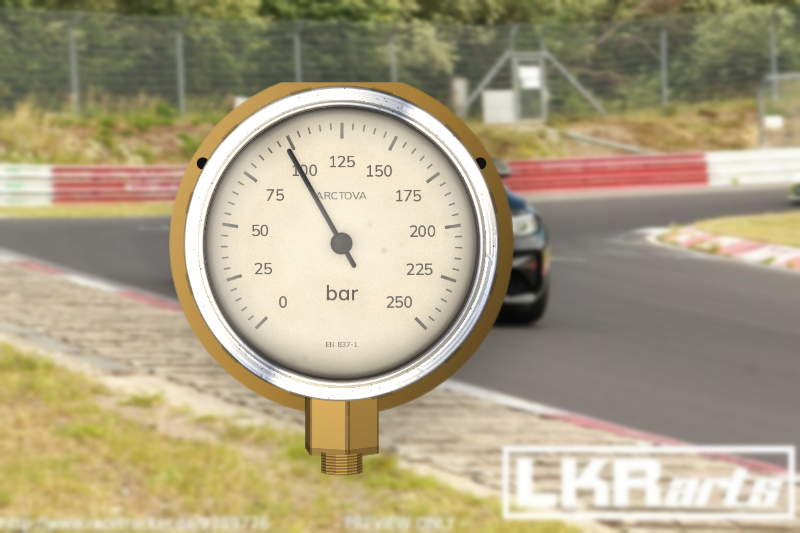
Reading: 97.5 bar
